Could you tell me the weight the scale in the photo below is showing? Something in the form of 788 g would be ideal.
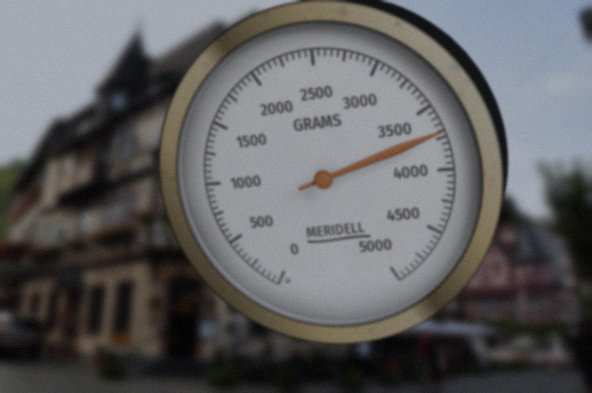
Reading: 3700 g
